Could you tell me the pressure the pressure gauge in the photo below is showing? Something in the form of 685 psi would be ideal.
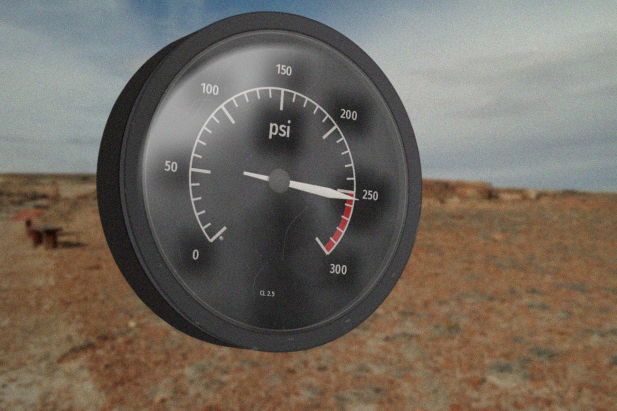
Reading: 255 psi
